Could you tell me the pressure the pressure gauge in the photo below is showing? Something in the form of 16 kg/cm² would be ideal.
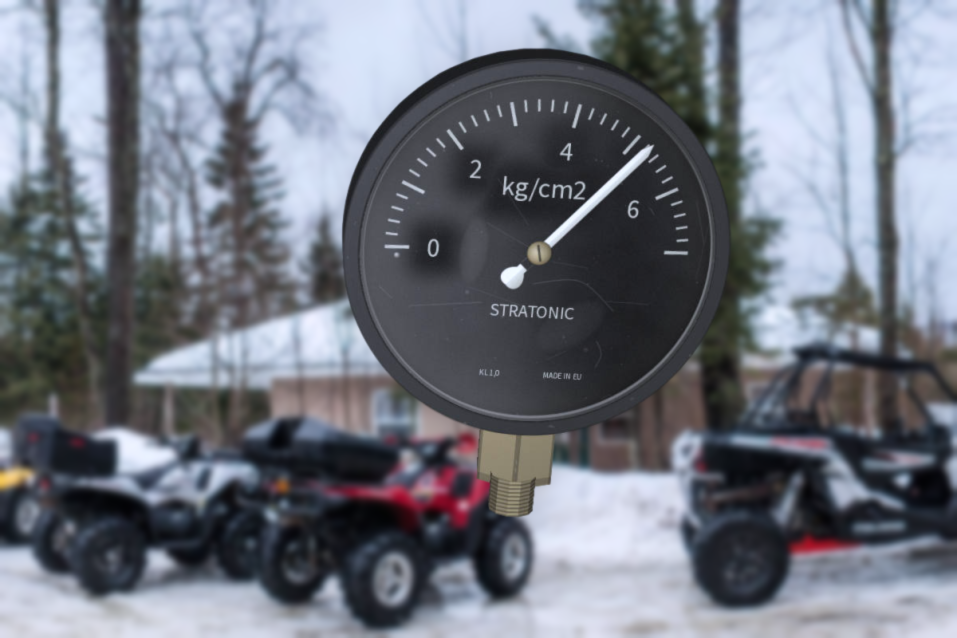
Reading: 5.2 kg/cm²
